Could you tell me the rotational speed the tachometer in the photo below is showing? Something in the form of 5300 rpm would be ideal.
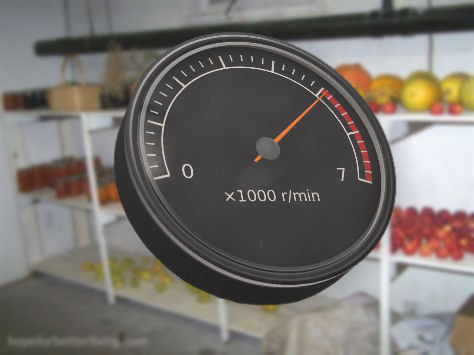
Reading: 5100 rpm
